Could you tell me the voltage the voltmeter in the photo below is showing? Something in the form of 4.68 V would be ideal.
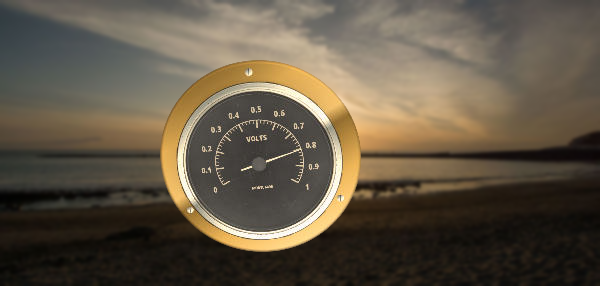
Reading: 0.8 V
